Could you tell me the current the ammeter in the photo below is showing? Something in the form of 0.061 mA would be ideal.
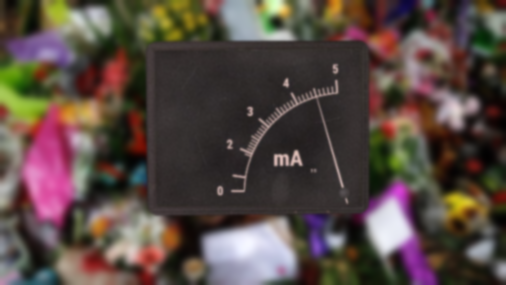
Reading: 4.5 mA
